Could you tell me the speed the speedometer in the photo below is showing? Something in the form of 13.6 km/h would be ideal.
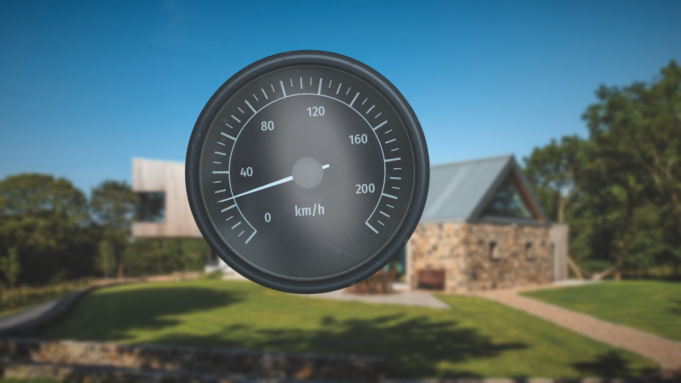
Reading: 25 km/h
